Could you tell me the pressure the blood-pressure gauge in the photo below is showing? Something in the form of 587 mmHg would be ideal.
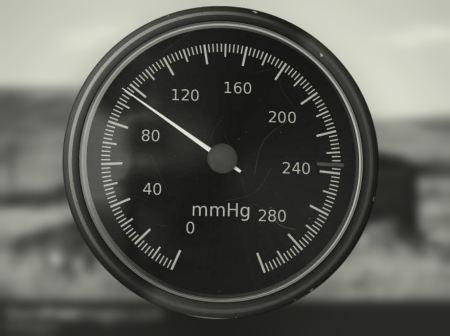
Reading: 96 mmHg
